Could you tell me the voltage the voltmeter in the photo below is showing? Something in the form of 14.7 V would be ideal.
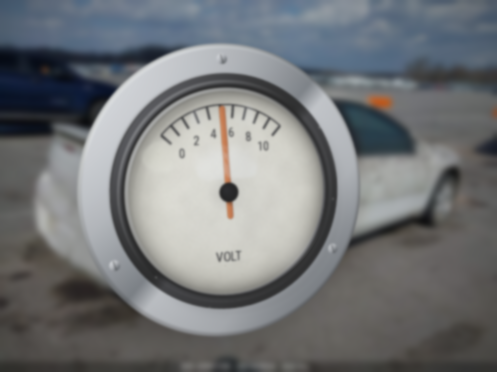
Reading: 5 V
